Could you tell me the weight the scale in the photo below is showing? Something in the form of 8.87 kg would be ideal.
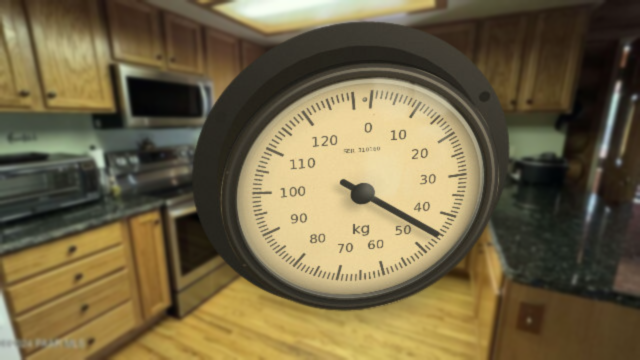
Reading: 45 kg
